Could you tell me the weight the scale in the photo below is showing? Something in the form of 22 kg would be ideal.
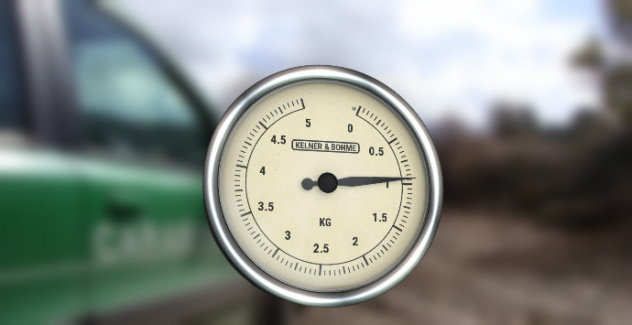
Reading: 0.95 kg
